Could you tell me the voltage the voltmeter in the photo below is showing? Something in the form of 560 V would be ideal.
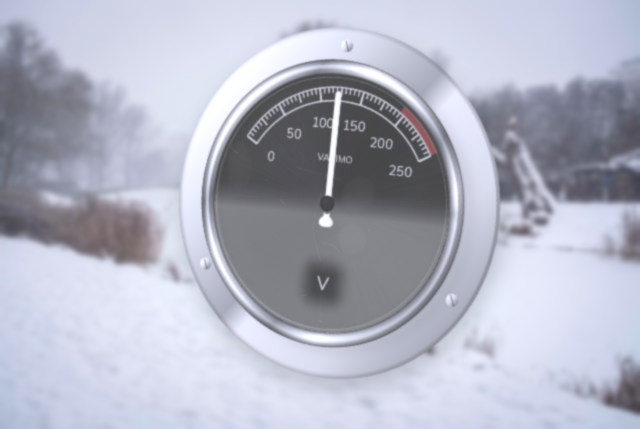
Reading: 125 V
